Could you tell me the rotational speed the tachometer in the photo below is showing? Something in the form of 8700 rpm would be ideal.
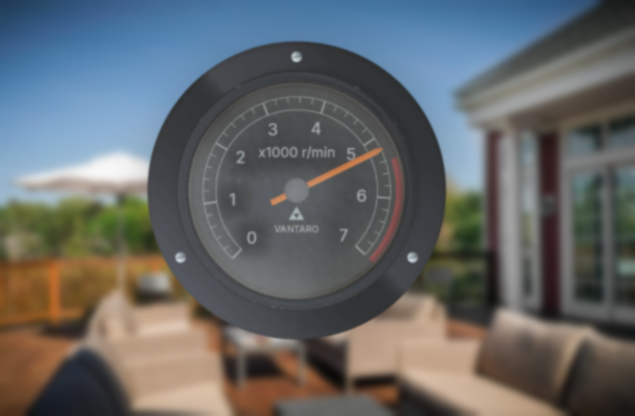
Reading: 5200 rpm
